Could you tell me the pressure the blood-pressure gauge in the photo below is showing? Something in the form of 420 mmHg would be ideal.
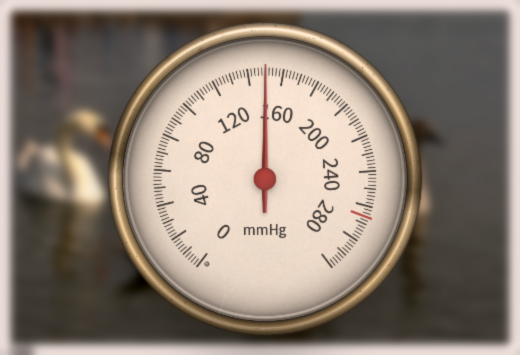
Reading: 150 mmHg
